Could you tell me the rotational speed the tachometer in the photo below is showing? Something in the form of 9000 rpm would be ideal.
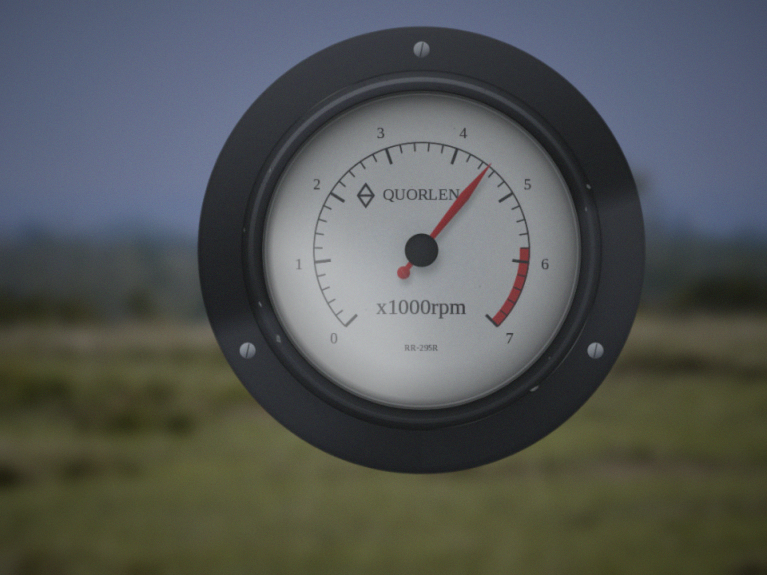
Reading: 4500 rpm
